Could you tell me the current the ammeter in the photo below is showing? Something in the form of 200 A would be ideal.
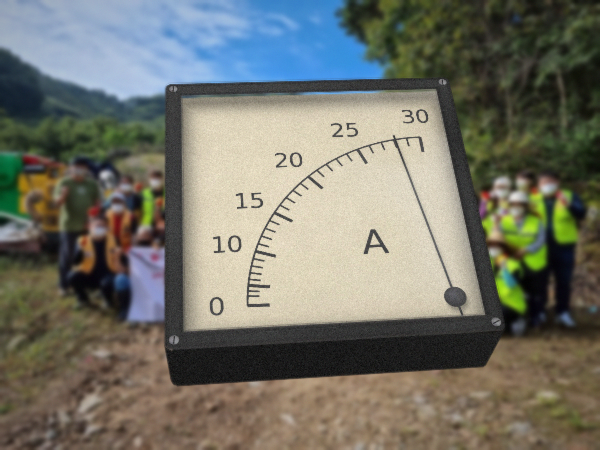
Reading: 28 A
